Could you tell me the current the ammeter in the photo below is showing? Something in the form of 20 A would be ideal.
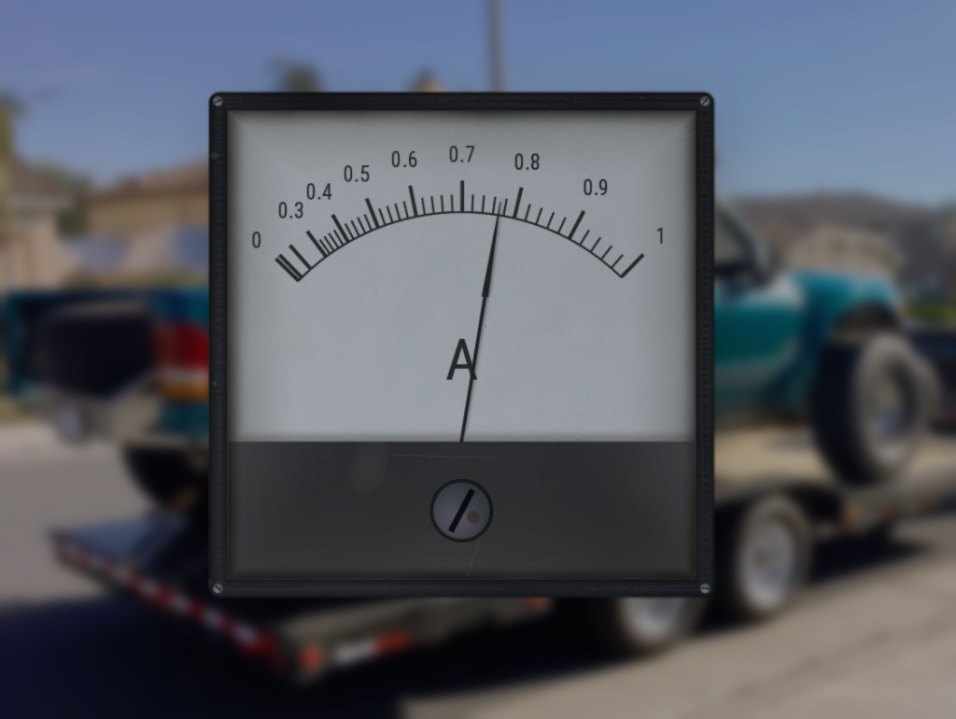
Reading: 0.77 A
